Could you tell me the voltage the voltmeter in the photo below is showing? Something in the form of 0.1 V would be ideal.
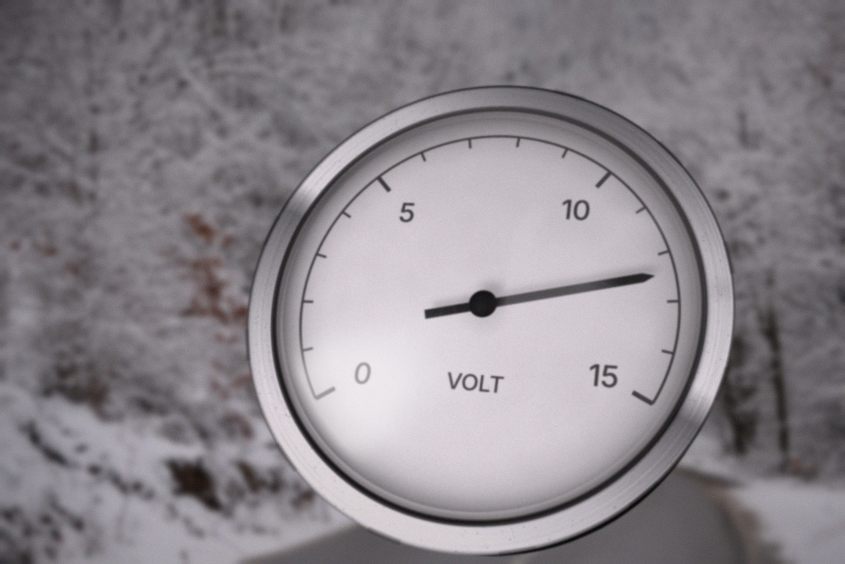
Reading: 12.5 V
